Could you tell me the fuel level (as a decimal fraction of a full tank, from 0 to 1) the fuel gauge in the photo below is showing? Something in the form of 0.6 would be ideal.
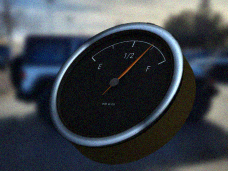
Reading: 0.75
